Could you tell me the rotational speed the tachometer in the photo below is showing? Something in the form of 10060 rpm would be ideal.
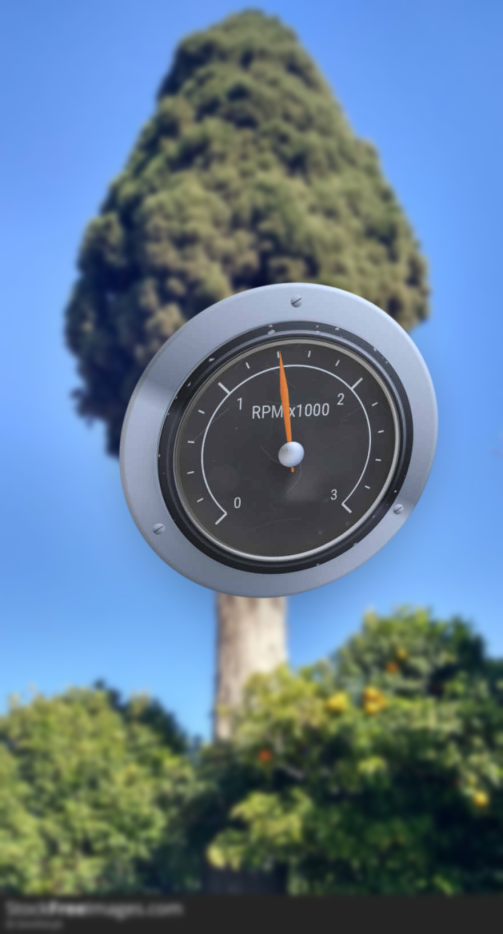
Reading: 1400 rpm
